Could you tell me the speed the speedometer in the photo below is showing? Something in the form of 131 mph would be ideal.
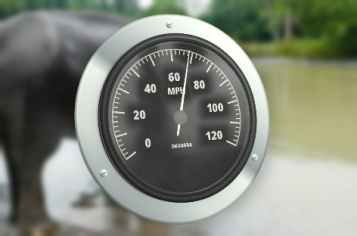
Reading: 68 mph
